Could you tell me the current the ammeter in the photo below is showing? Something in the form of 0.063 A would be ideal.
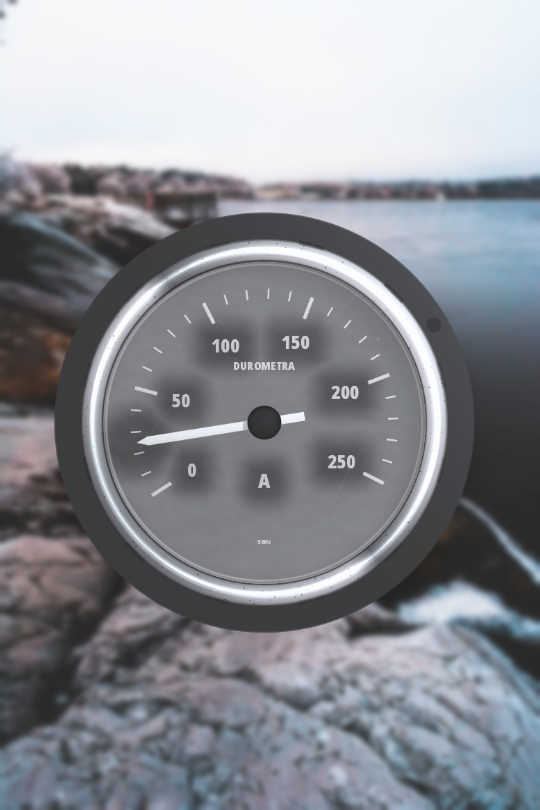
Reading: 25 A
